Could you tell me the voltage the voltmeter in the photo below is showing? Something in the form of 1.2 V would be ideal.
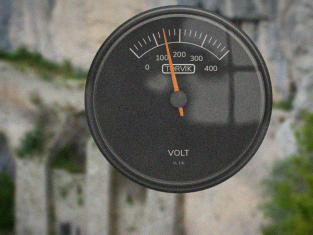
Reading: 140 V
